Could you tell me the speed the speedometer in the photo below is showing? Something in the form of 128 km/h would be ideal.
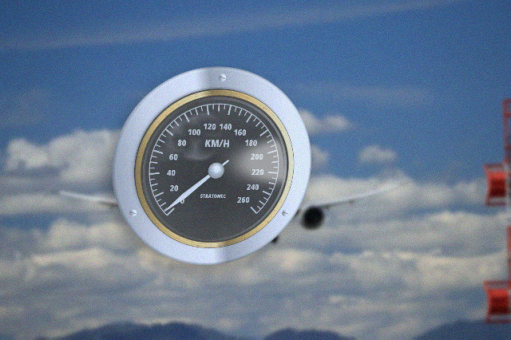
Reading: 5 km/h
